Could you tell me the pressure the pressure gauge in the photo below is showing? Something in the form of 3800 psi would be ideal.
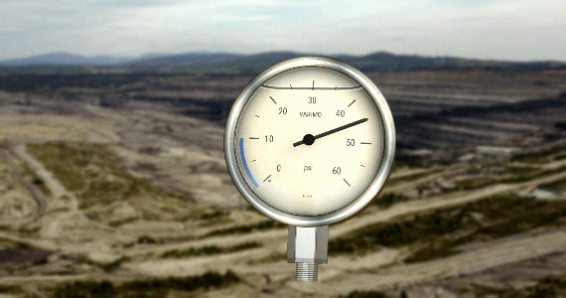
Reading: 45 psi
